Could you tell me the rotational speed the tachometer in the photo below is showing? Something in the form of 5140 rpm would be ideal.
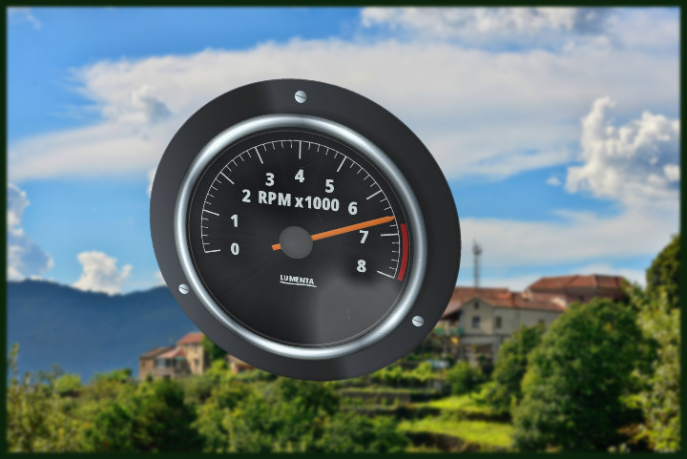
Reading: 6600 rpm
